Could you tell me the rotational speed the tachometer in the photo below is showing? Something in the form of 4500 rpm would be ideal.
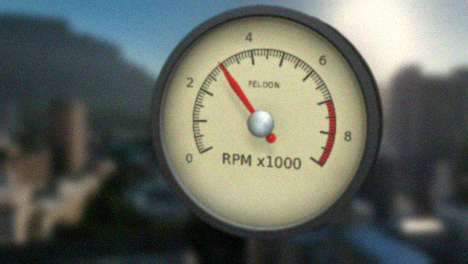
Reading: 3000 rpm
